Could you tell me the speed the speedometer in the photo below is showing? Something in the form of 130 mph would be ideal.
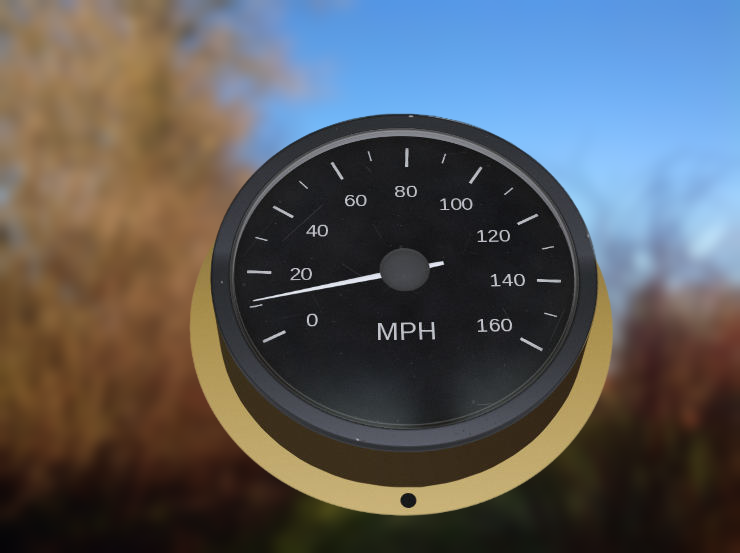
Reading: 10 mph
